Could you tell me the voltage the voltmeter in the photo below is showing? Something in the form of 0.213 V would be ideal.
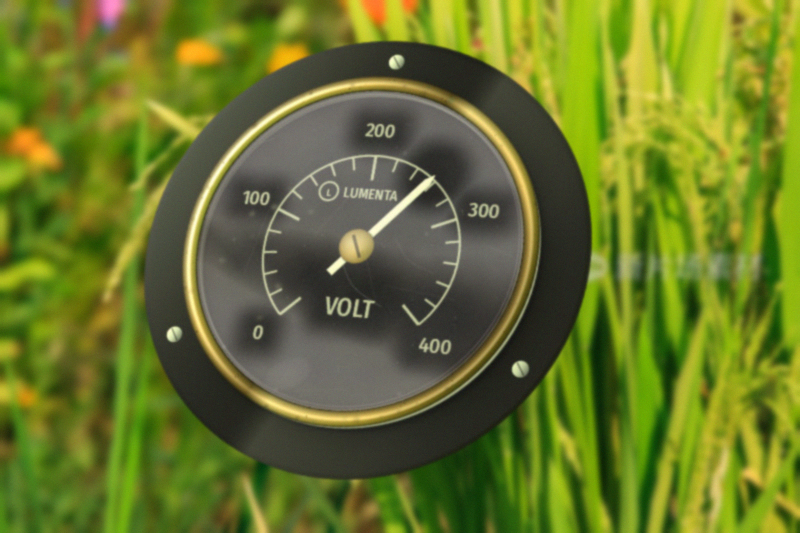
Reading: 260 V
